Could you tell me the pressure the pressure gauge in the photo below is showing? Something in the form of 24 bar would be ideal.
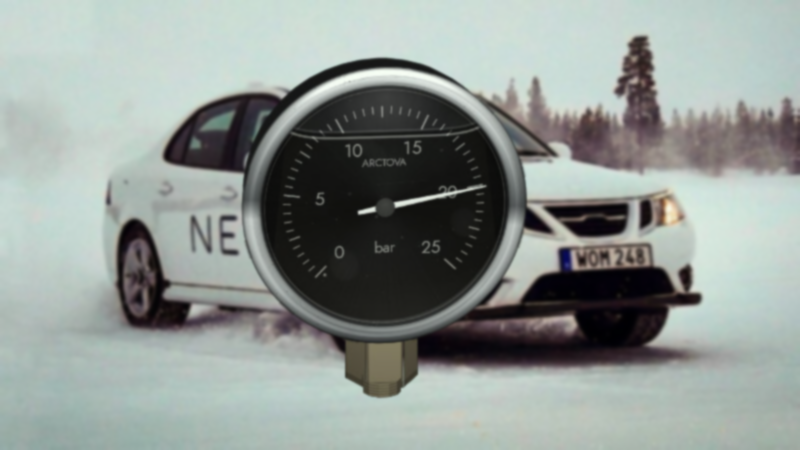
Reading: 20 bar
